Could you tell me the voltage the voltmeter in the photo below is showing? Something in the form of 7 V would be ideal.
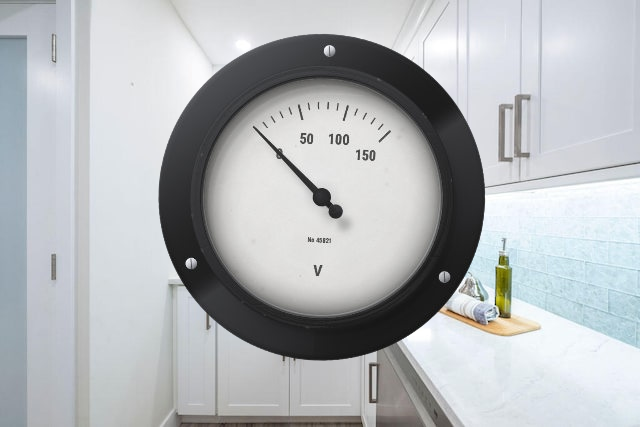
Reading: 0 V
